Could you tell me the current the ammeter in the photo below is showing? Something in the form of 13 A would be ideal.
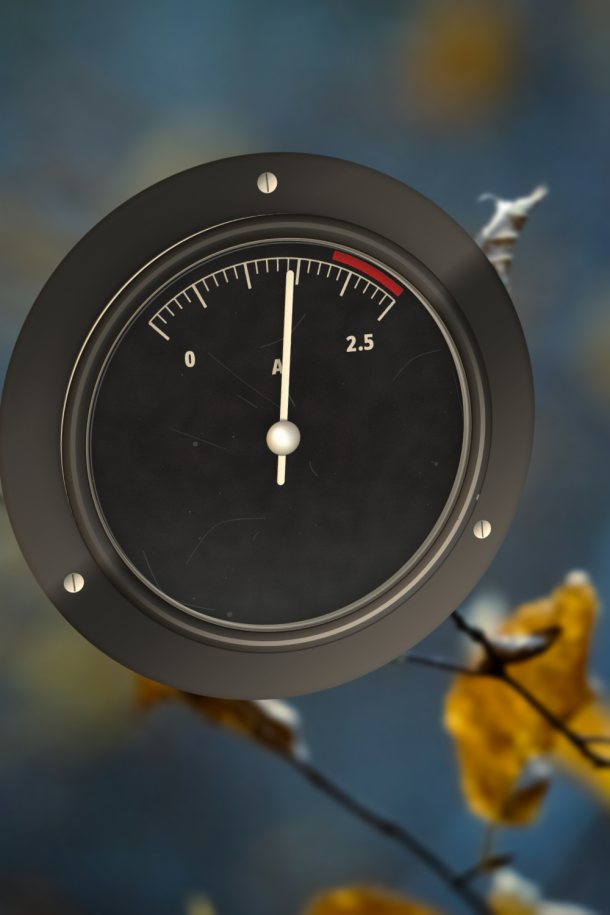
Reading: 1.4 A
